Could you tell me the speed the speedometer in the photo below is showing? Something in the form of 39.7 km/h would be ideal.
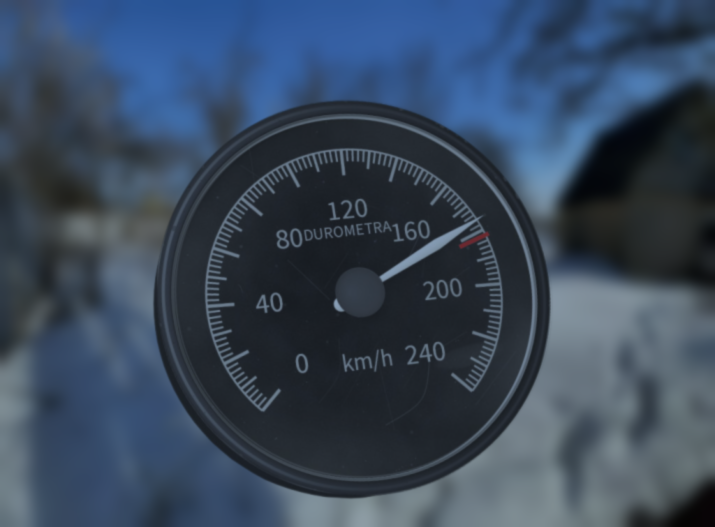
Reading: 176 km/h
